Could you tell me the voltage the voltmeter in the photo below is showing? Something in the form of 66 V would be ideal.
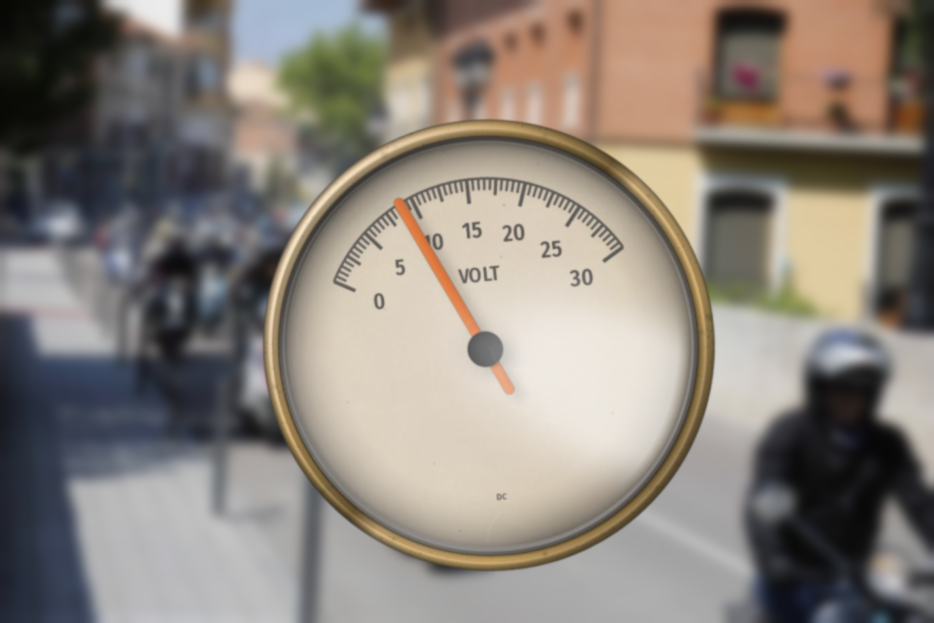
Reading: 9 V
